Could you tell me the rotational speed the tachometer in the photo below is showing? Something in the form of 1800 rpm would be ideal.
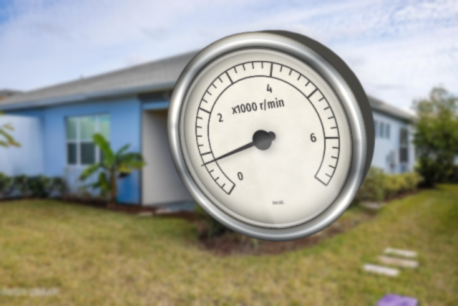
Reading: 800 rpm
